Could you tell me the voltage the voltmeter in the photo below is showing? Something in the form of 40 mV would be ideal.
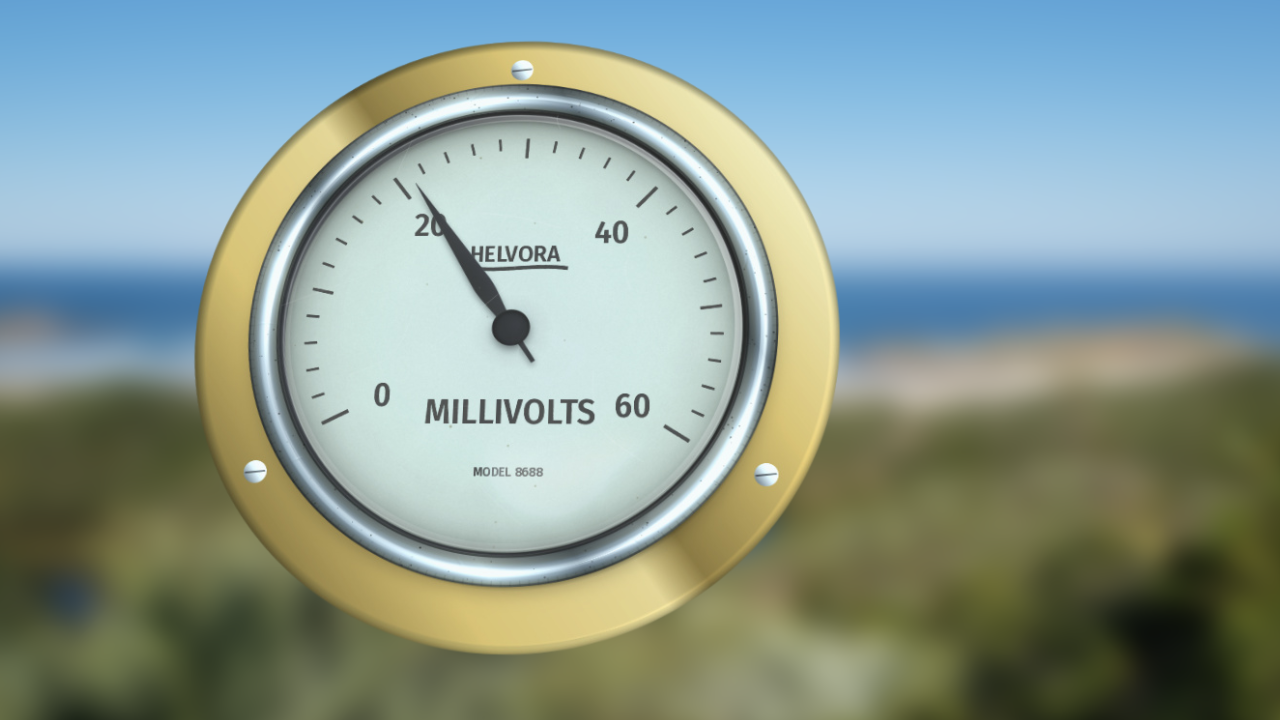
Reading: 21 mV
